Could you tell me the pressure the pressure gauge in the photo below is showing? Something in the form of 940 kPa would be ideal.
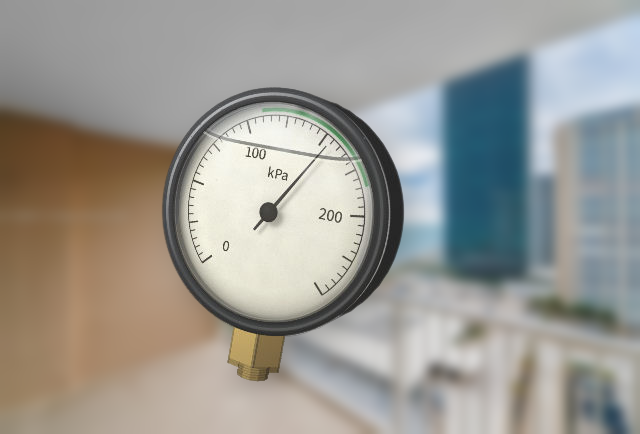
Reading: 155 kPa
